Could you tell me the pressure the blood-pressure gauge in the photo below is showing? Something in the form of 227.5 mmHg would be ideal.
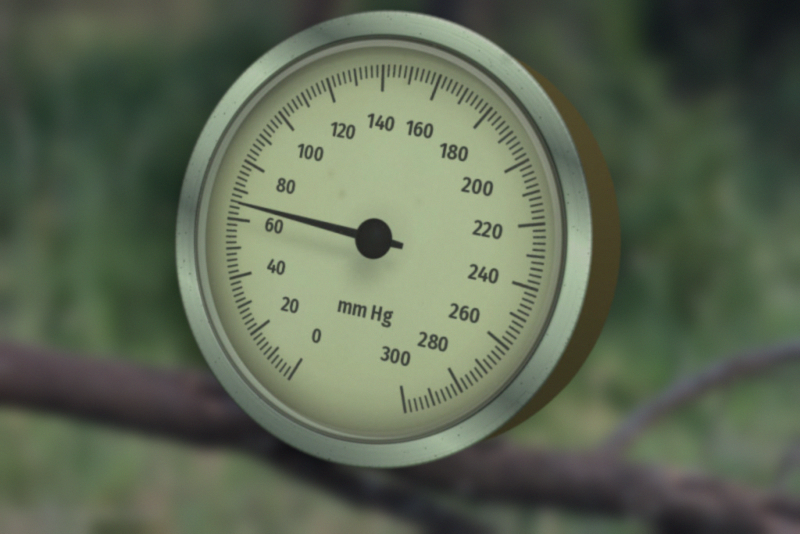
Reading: 66 mmHg
